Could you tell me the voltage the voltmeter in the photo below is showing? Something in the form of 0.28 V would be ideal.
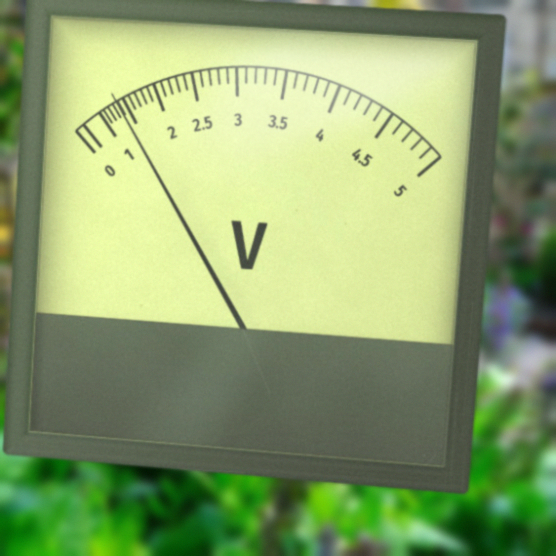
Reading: 1.4 V
